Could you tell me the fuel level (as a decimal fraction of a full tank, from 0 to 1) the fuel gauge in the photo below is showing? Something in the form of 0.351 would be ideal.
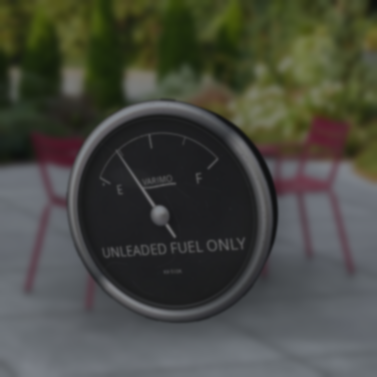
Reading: 0.25
